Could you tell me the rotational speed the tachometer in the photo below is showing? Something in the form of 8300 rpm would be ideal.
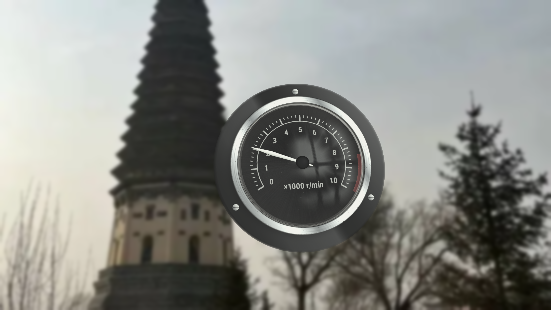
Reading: 2000 rpm
